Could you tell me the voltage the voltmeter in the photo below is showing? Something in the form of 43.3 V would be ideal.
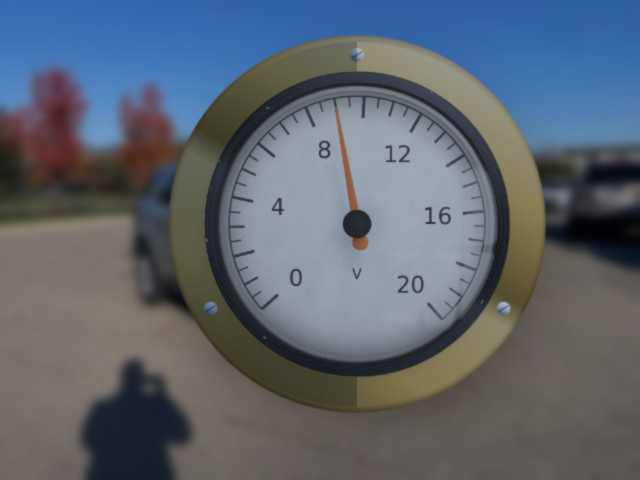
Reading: 9 V
